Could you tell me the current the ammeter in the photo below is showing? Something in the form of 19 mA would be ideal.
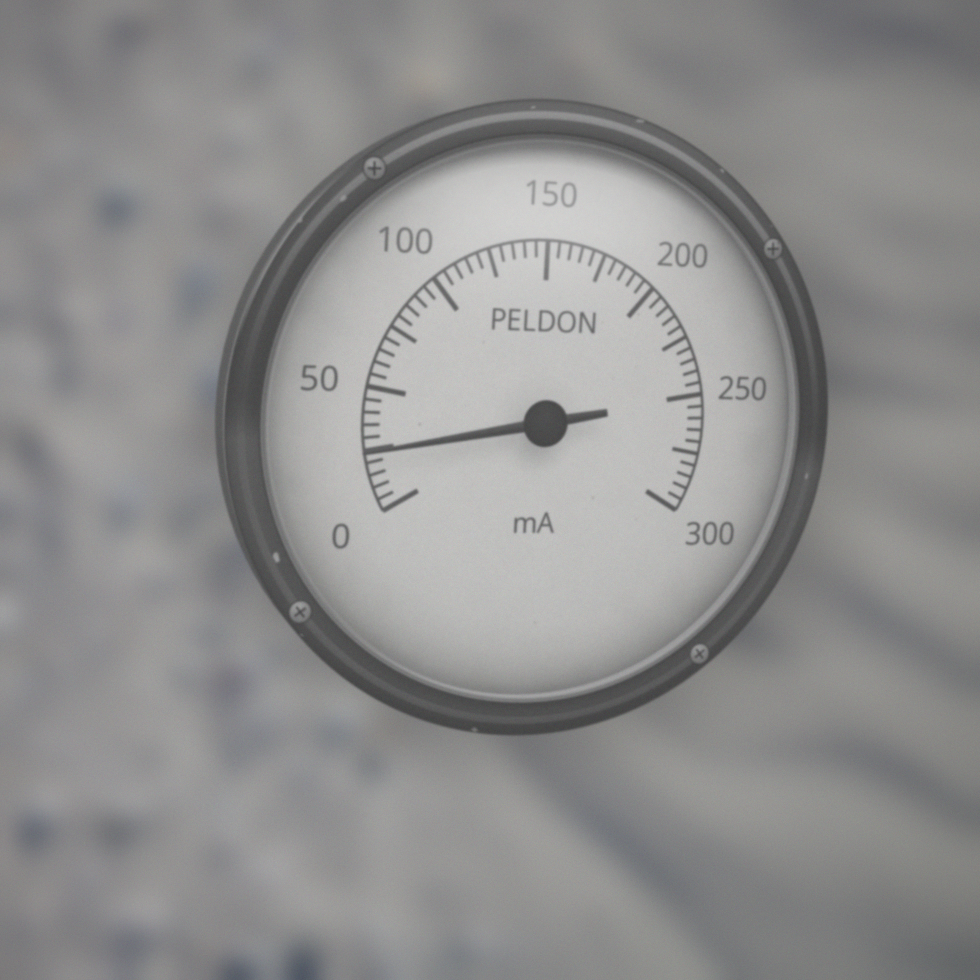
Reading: 25 mA
